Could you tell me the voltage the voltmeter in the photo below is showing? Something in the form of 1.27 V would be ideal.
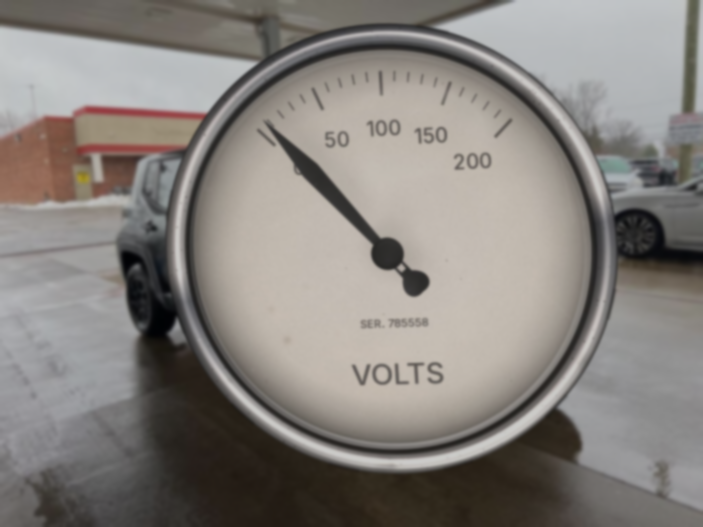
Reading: 10 V
